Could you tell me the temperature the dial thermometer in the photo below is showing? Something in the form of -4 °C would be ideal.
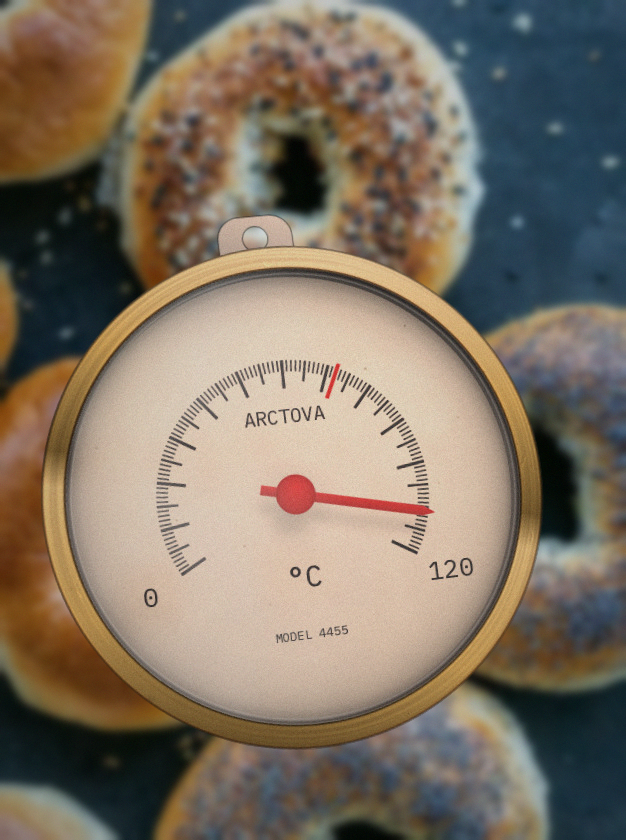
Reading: 111 °C
